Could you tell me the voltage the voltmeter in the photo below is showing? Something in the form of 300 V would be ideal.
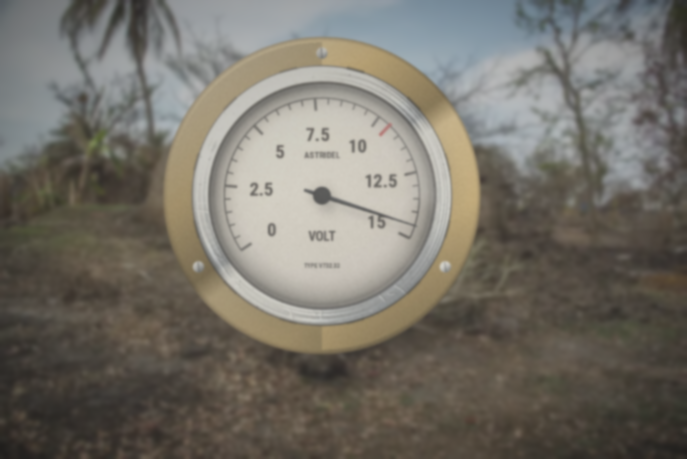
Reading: 14.5 V
